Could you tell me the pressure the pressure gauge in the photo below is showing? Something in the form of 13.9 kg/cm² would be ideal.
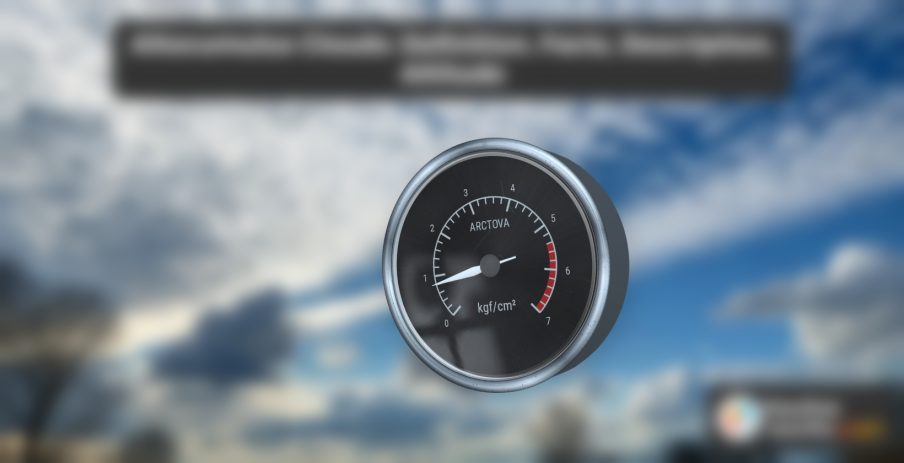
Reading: 0.8 kg/cm²
